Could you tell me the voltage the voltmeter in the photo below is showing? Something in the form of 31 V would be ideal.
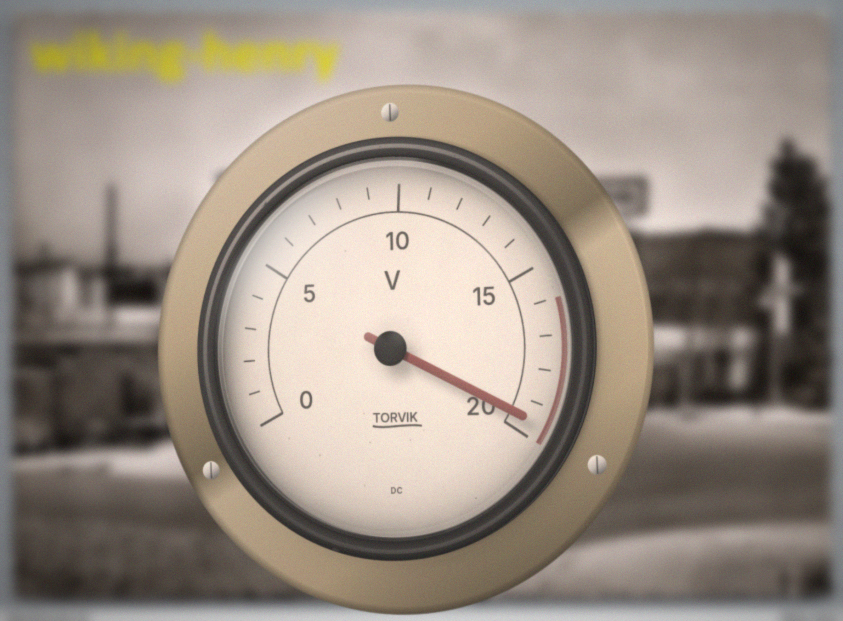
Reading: 19.5 V
